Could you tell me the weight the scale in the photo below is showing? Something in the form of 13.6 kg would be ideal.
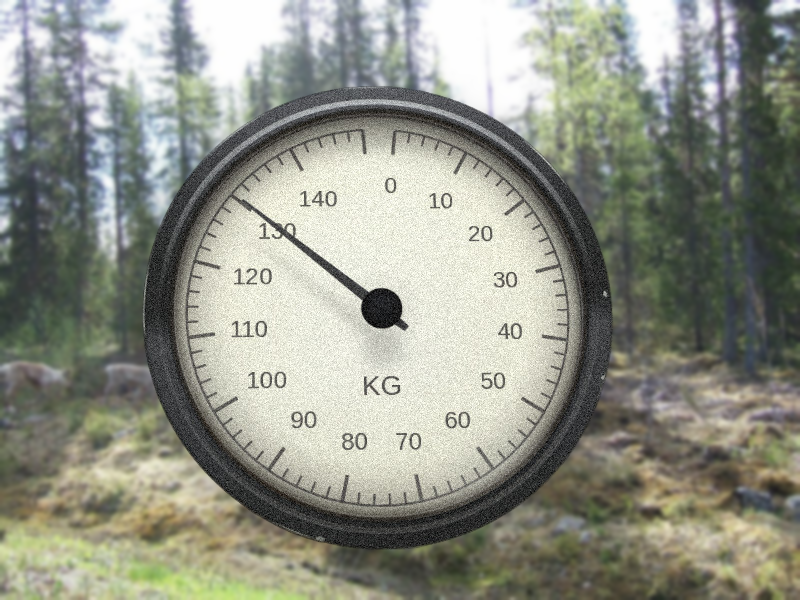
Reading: 130 kg
